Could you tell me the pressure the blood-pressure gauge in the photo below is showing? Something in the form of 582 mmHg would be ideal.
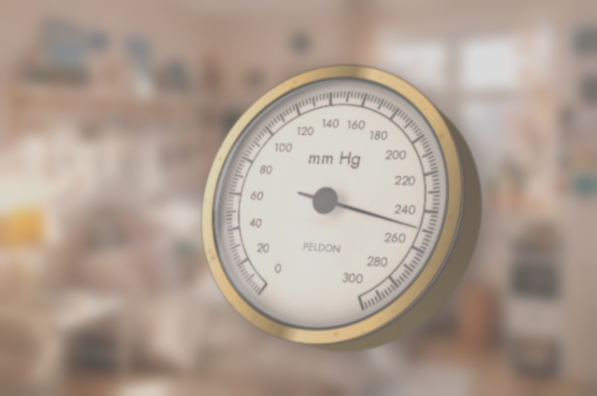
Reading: 250 mmHg
